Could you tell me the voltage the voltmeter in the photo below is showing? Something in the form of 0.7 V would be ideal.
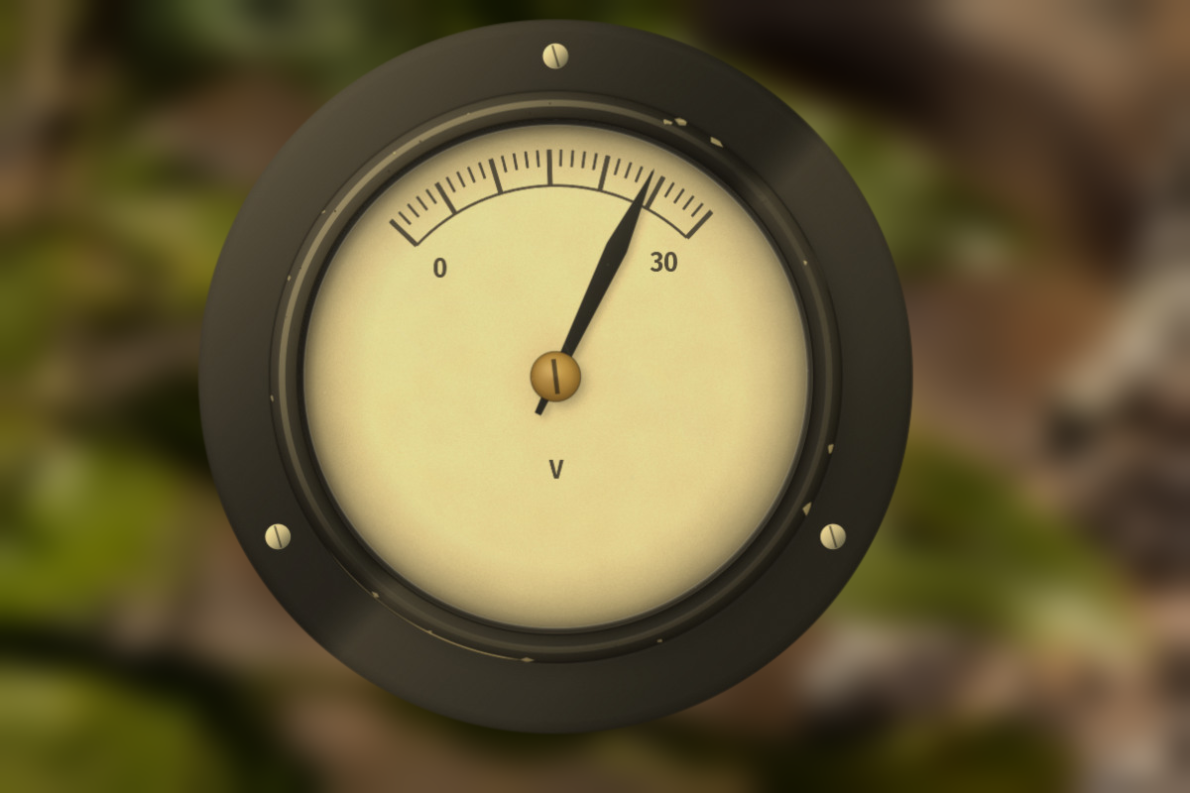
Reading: 24 V
